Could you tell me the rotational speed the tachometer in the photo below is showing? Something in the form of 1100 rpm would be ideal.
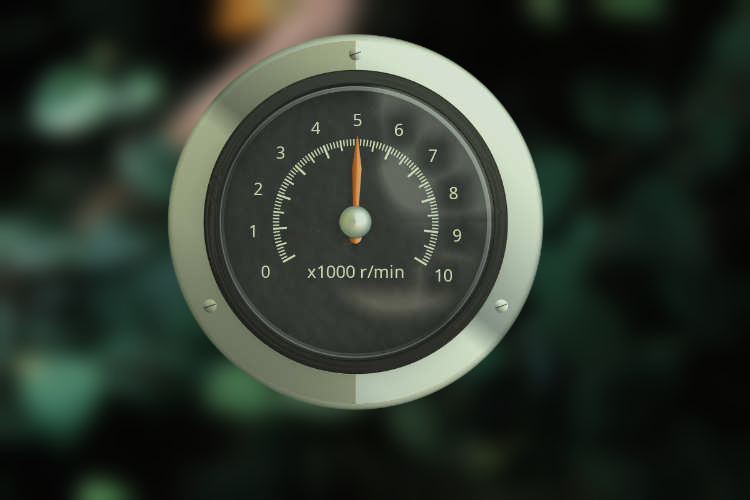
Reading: 5000 rpm
